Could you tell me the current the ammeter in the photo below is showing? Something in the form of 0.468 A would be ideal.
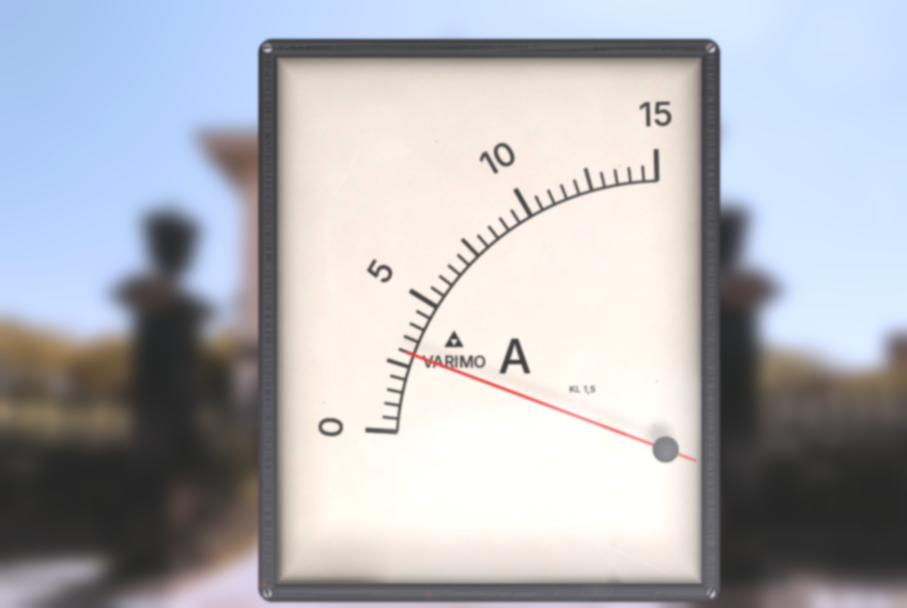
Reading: 3 A
